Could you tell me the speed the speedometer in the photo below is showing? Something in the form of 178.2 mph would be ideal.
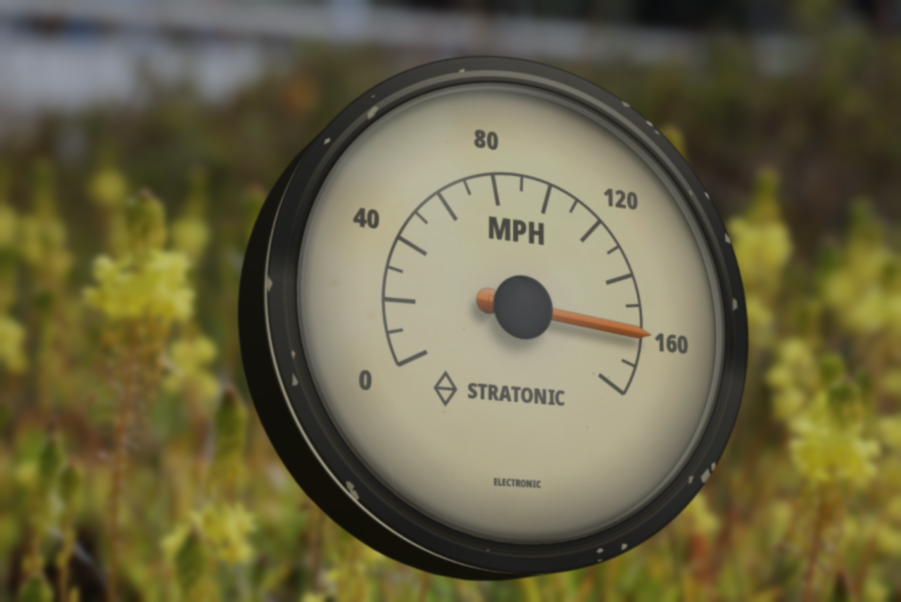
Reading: 160 mph
